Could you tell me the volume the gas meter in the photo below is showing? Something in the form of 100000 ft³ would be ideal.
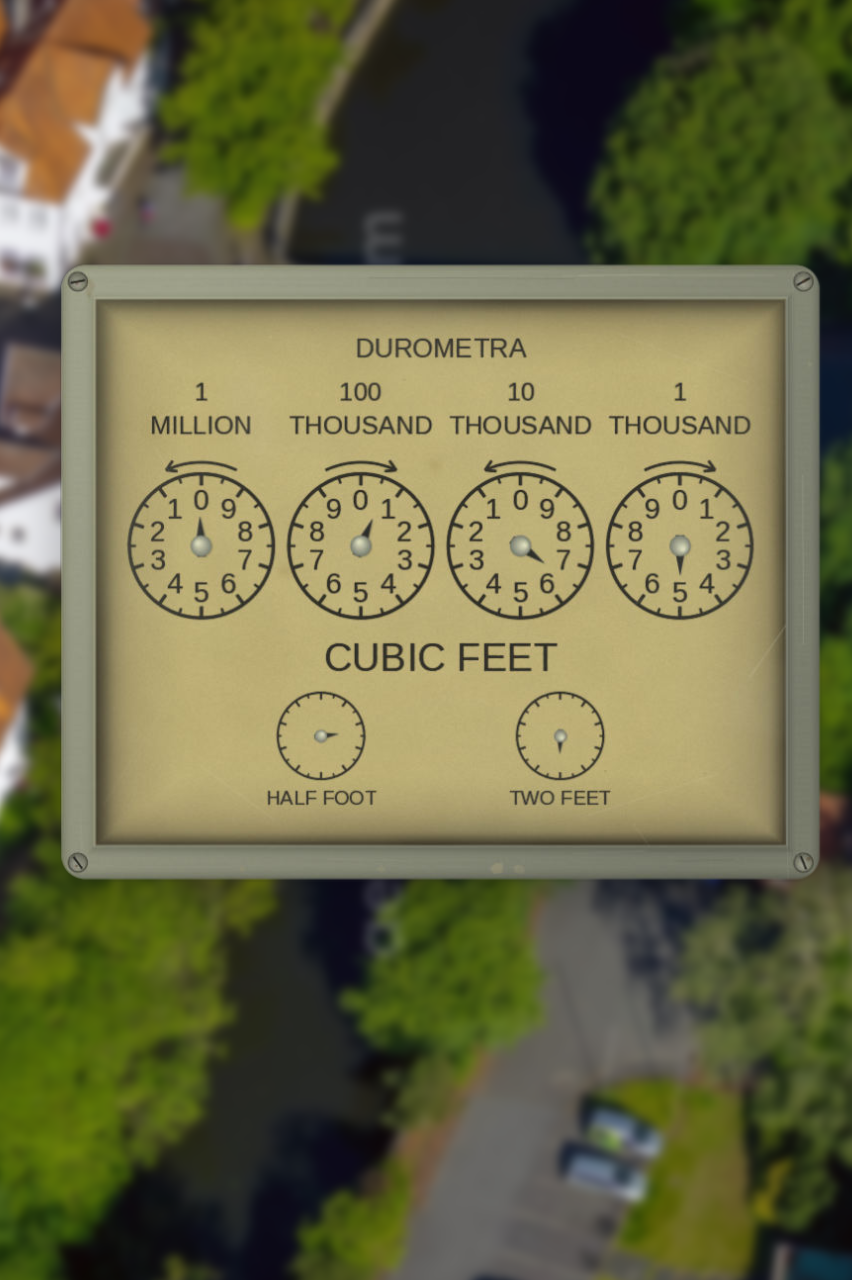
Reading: 6500 ft³
